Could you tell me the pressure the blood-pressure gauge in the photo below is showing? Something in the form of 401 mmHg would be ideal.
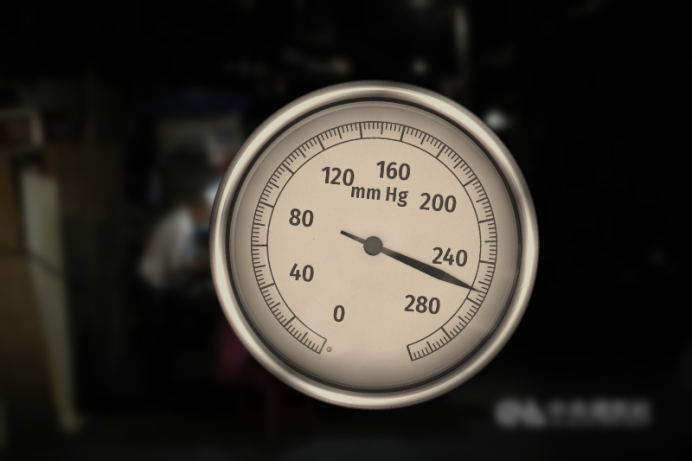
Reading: 254 mmHg
